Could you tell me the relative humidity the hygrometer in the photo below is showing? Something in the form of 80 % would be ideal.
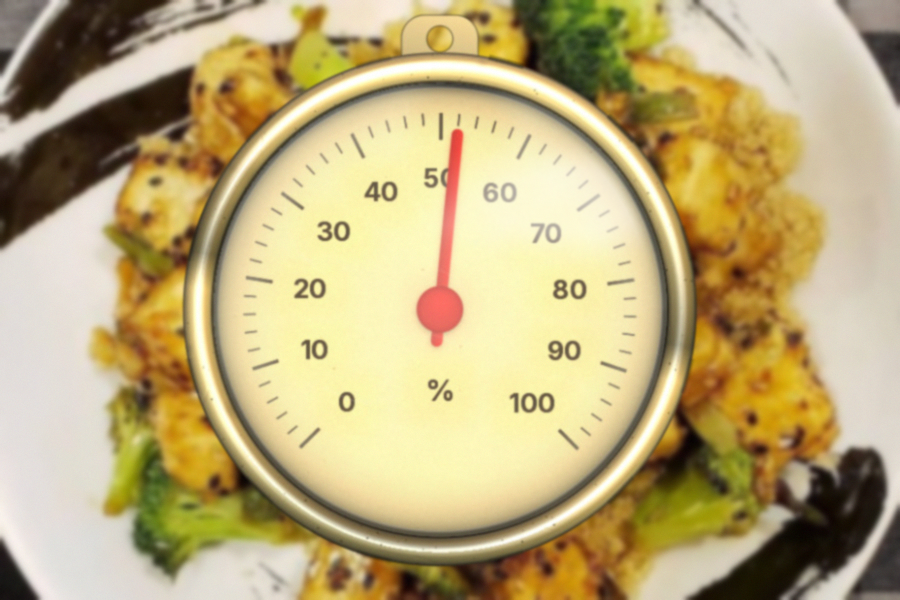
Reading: 52 %
